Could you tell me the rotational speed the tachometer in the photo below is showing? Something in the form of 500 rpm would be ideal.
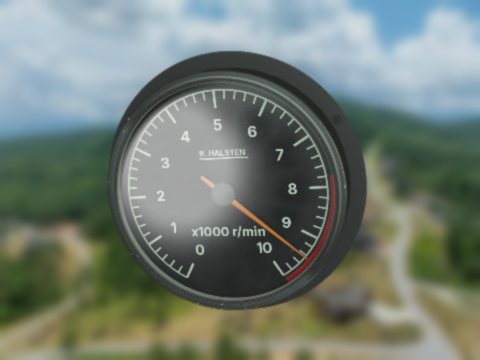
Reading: 9400 rpm
